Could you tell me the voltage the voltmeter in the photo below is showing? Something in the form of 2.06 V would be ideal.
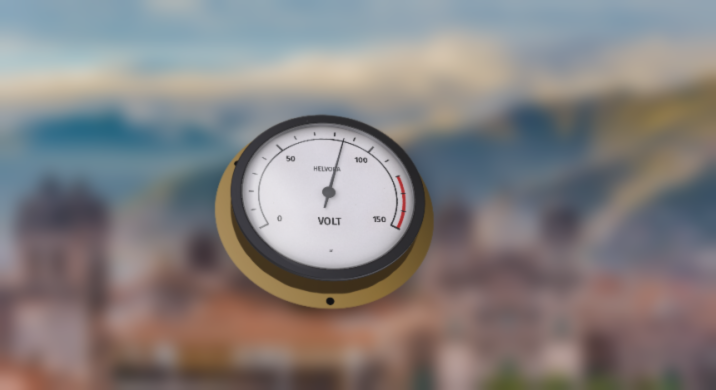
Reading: 85 V
